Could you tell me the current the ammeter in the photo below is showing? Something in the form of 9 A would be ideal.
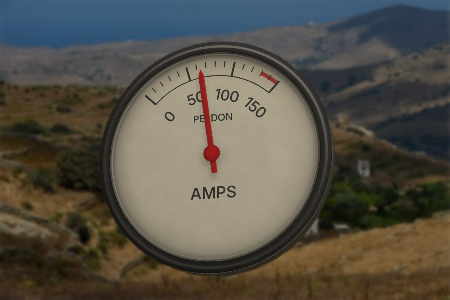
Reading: 65 A
